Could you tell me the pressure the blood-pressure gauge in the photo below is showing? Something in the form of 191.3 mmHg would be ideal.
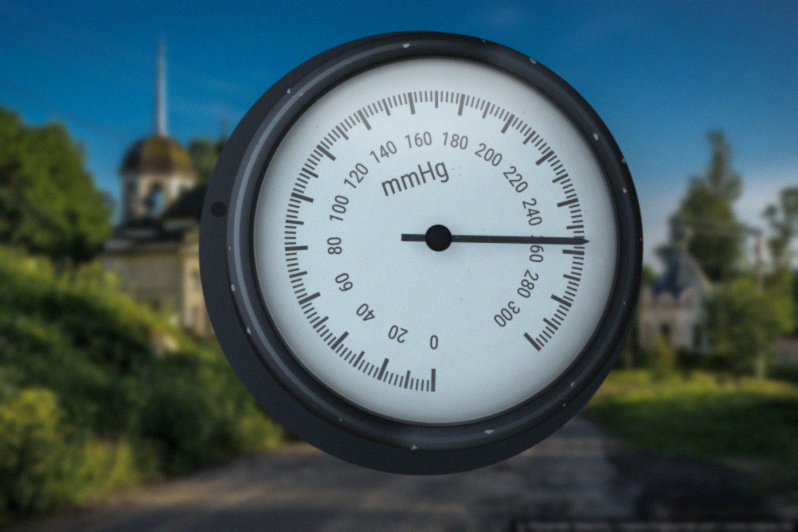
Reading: 256 mmHg
